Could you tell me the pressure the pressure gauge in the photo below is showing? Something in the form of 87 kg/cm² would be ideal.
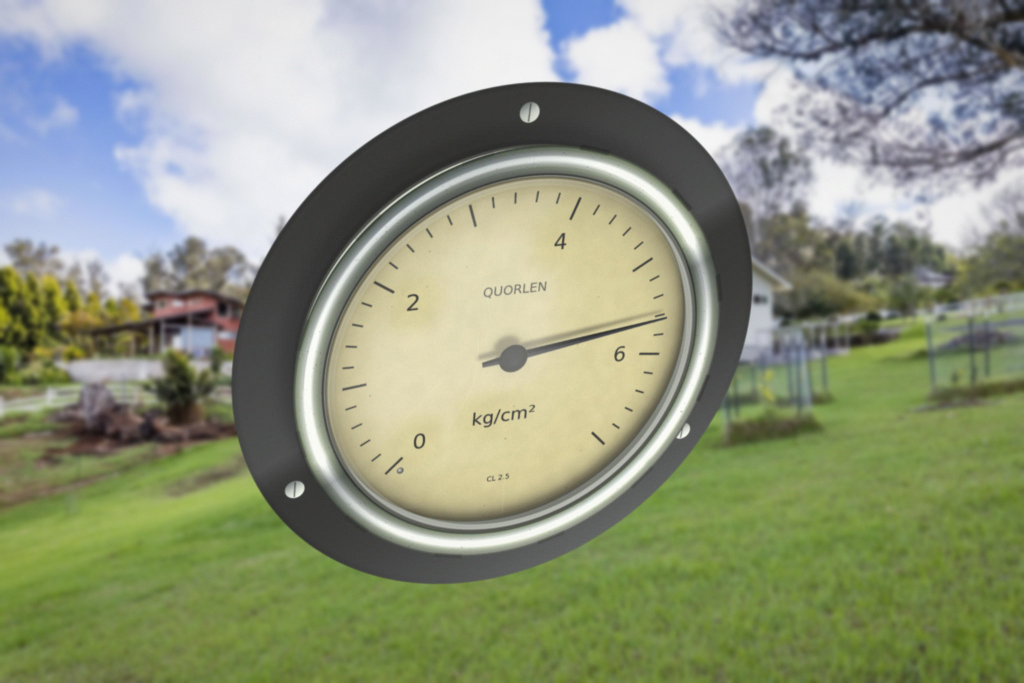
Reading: 5.6 kg/cm²
